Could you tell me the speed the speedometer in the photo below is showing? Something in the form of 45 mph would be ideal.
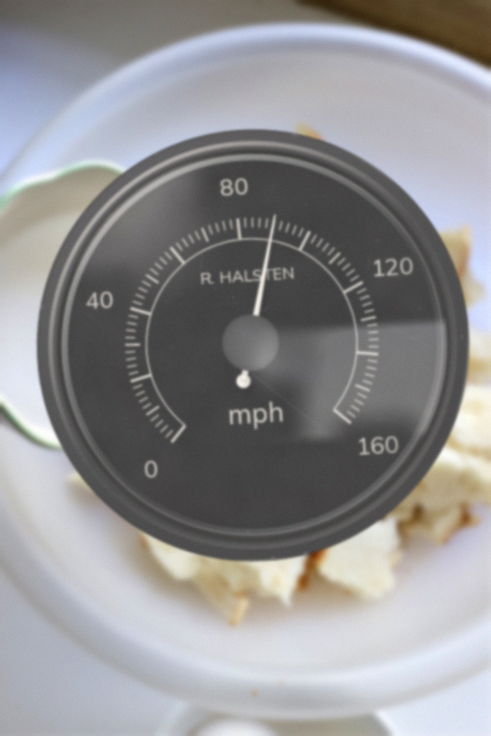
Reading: 90 mph
